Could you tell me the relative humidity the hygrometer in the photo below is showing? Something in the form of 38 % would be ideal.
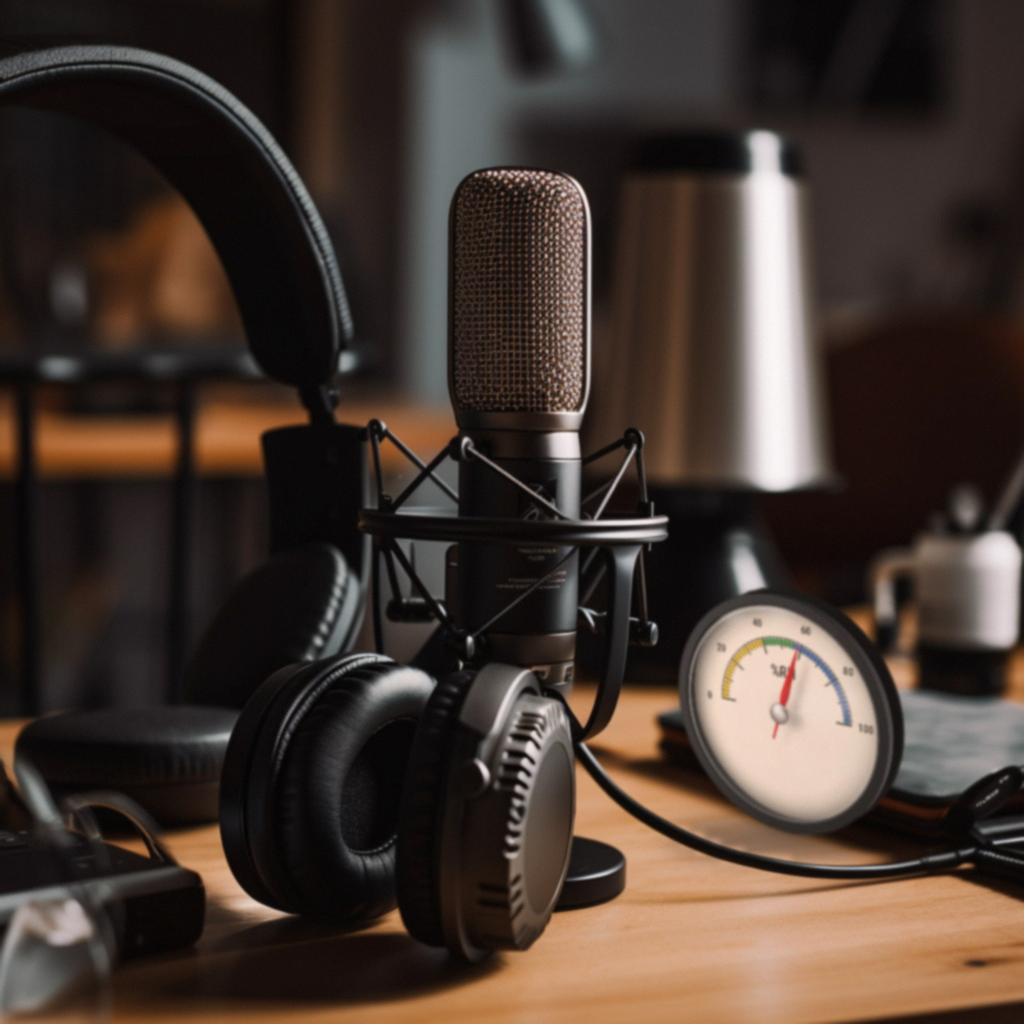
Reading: 60 %
